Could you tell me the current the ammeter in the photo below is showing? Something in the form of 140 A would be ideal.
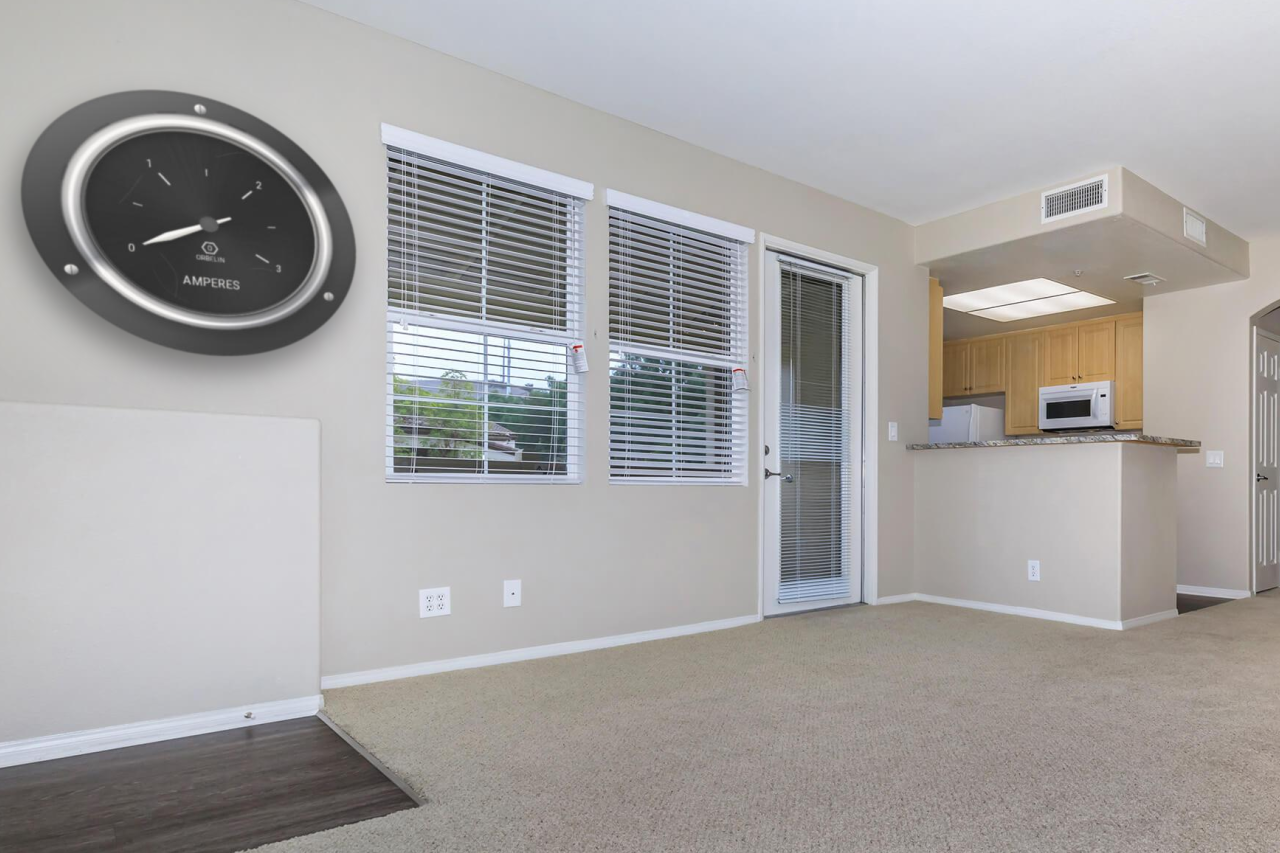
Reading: 0 A
